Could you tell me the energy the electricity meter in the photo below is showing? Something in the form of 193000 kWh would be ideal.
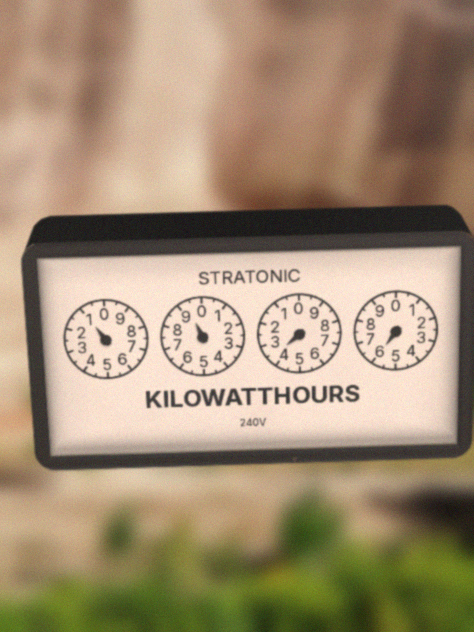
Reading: 936 kWh
